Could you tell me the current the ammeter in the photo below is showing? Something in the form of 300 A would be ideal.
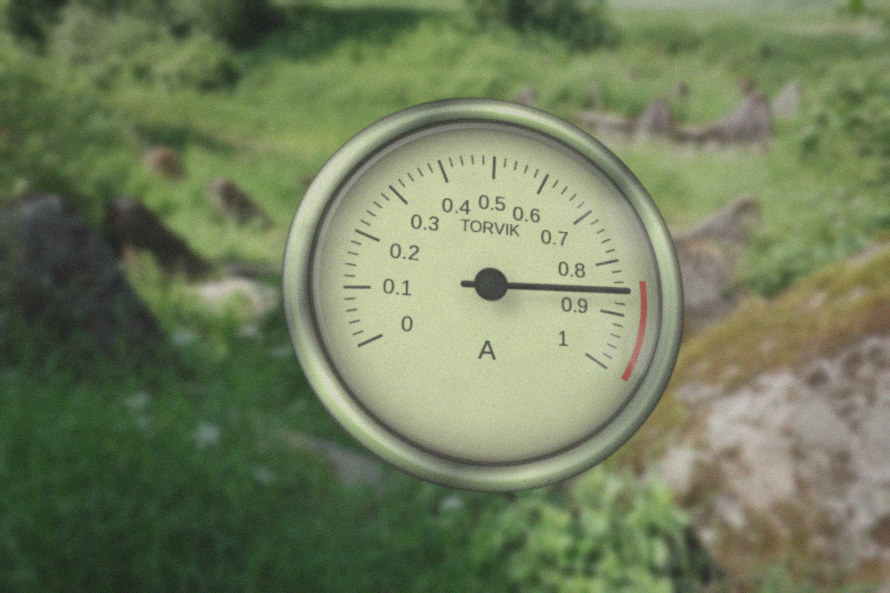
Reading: 0.86 A
